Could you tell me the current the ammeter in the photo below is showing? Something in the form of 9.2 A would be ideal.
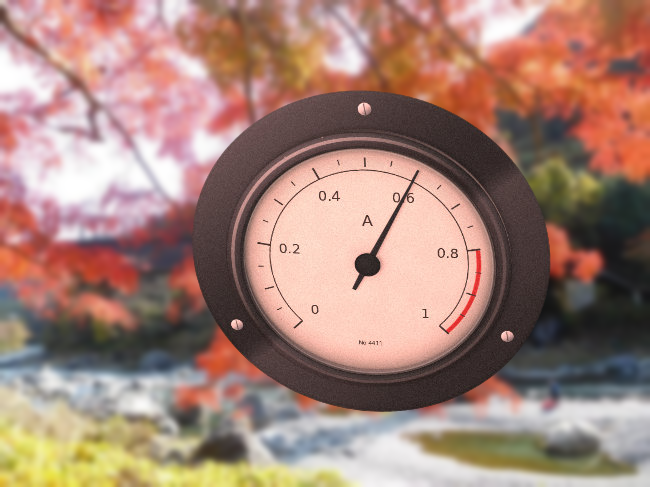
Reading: 0.6 A
